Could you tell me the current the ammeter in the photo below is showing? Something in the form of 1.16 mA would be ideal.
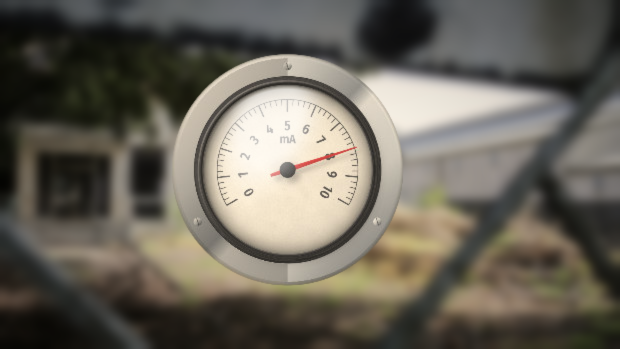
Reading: 8 mA
